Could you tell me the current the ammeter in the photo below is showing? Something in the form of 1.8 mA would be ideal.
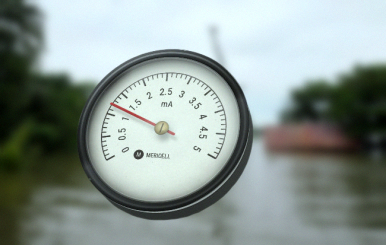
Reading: 1.2 mA
